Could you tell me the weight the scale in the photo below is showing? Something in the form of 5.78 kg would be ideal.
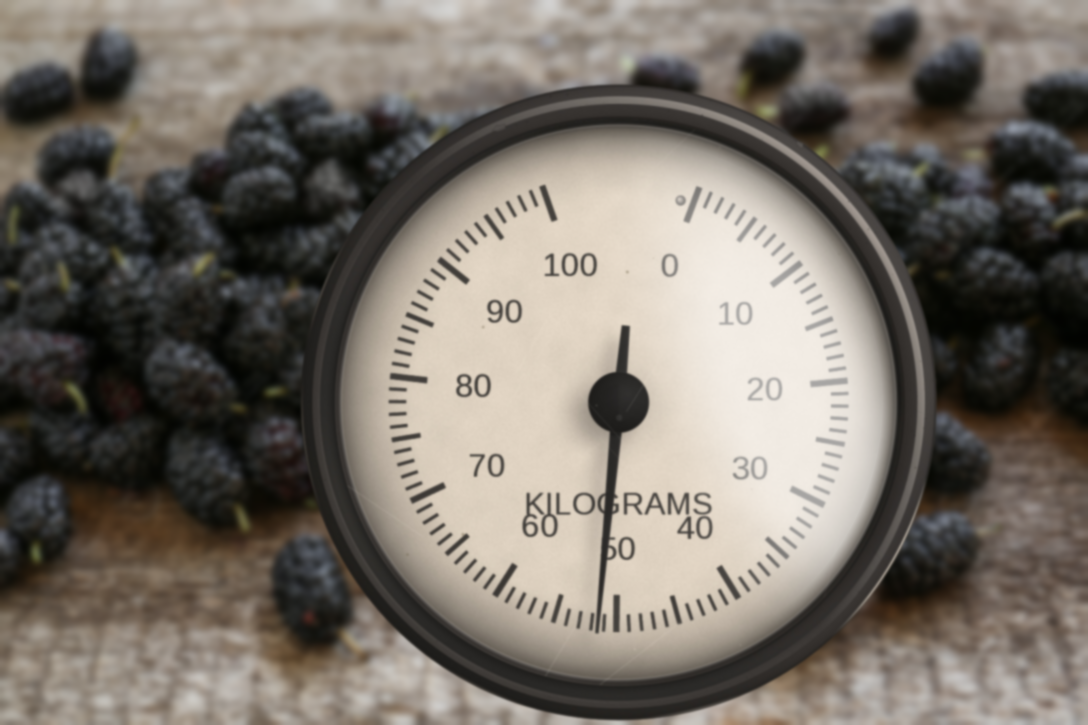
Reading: 51.5 kg
